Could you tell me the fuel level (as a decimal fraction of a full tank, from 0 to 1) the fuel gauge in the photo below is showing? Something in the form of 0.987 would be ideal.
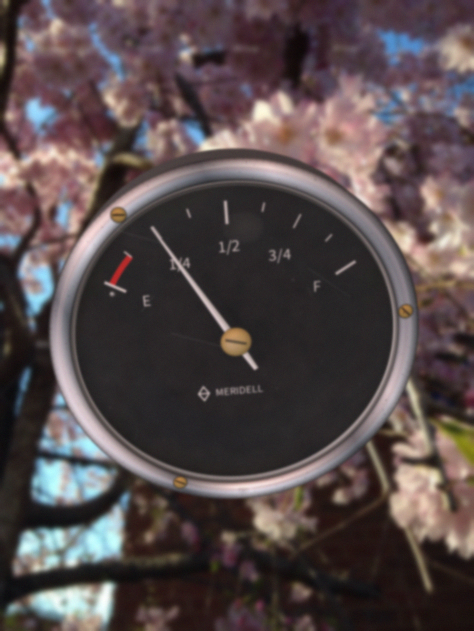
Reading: 0.25
